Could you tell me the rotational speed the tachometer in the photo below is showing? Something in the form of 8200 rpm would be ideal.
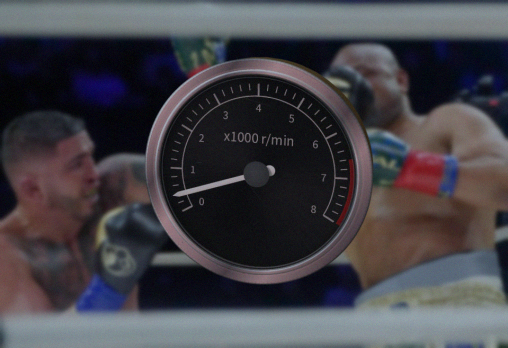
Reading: 400 rpm
